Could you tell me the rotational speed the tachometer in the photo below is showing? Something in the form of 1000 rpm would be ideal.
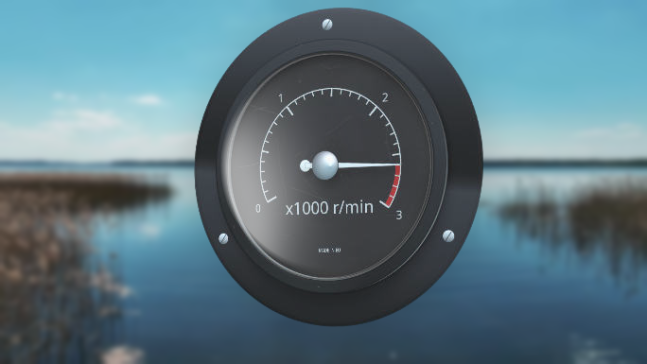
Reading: 2600 rpm
